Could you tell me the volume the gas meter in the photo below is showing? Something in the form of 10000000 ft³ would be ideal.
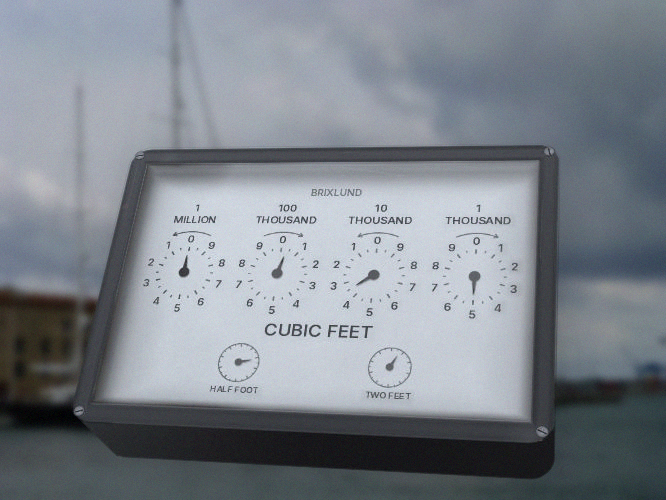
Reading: 3500 ft³
